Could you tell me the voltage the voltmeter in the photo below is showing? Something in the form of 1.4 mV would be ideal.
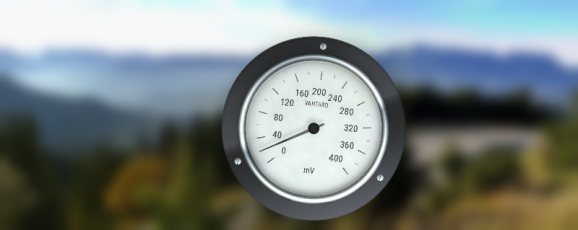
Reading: 20 mV
